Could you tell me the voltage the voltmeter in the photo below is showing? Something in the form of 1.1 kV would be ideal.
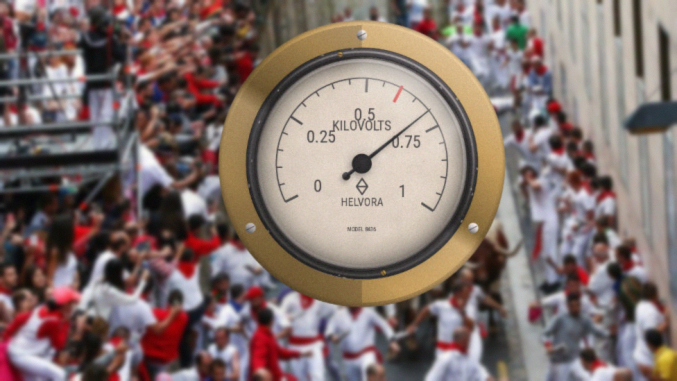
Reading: 0.7 kV
